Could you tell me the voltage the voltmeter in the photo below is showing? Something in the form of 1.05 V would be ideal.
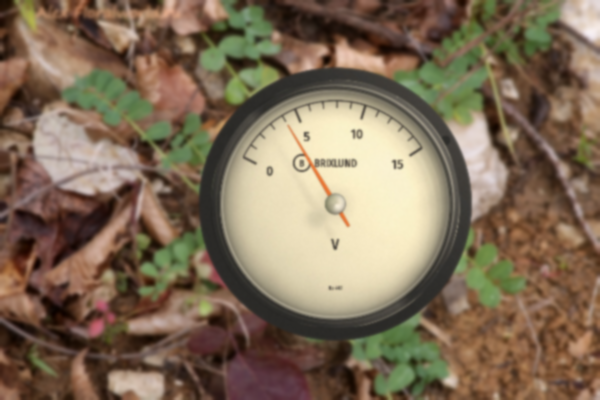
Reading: 4 V
